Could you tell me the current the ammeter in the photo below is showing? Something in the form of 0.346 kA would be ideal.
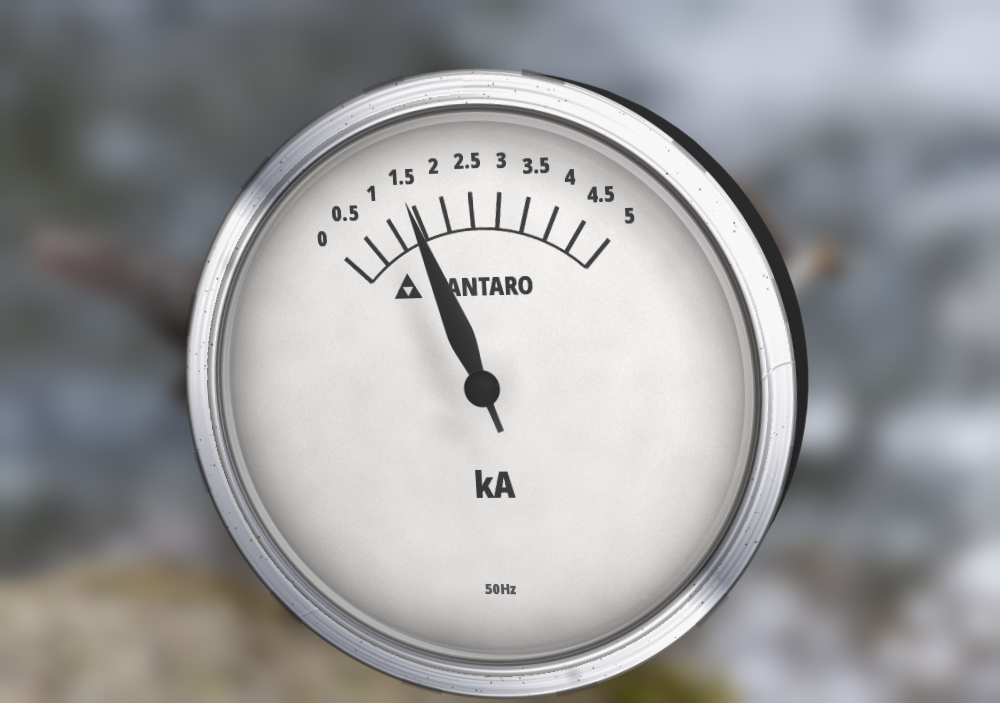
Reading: 1.5 kA
